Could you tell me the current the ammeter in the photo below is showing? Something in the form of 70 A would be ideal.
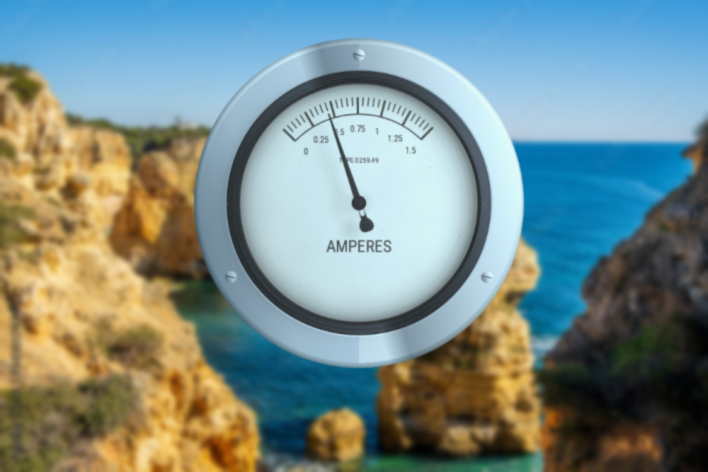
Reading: 0.45 A
